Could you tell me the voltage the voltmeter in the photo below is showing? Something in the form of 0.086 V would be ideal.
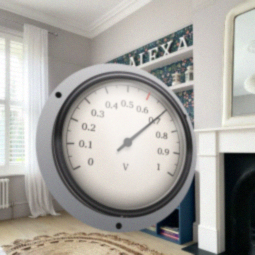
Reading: 0.7 V
